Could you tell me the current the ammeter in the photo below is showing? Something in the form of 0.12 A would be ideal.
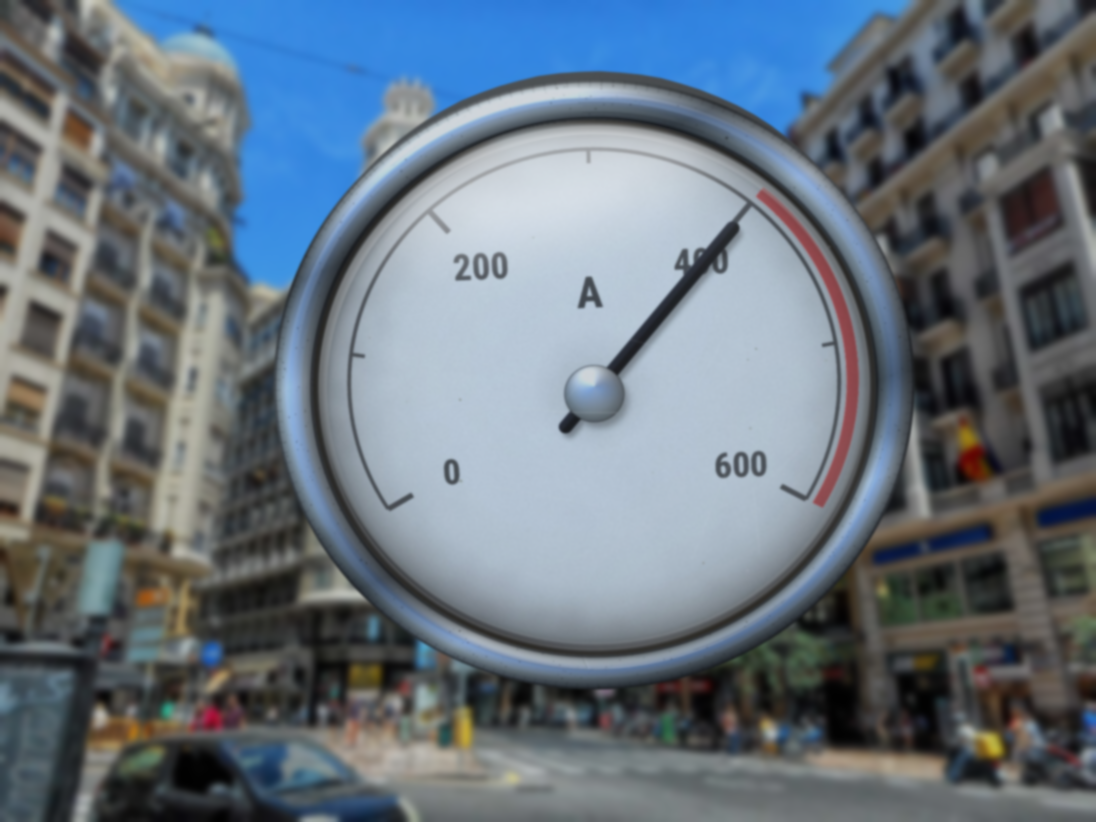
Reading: 400 A
